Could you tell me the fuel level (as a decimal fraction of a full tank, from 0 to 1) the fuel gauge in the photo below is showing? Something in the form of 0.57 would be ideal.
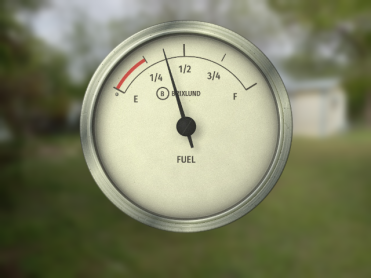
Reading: 0.375
